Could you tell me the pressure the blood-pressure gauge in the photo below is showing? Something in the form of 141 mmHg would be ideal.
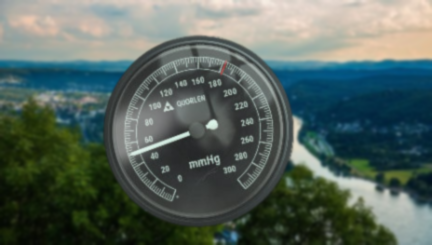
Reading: 50 mmHg
